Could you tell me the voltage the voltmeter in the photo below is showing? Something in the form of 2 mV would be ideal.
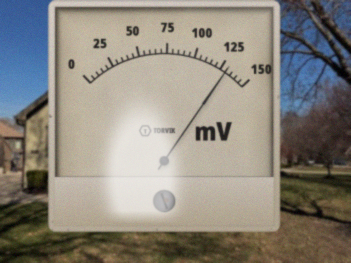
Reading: 130 mV
